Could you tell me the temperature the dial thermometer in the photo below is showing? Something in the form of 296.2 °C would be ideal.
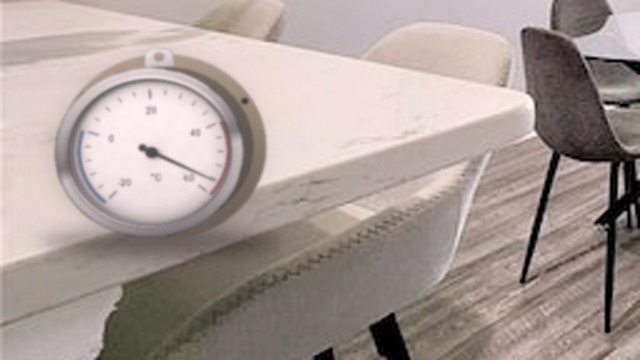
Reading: 56 °C
